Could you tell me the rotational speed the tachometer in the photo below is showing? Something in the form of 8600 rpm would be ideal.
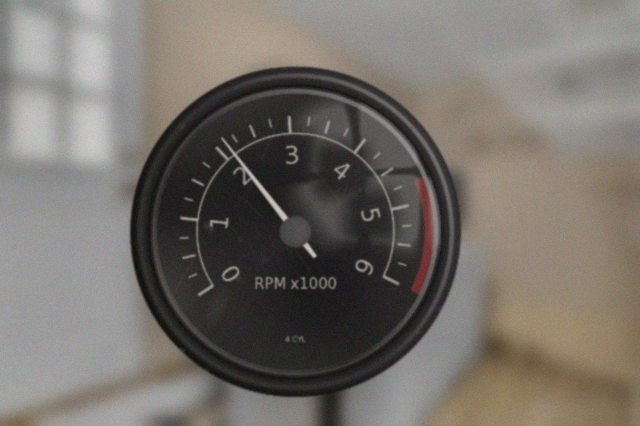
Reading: 2125 rpm
